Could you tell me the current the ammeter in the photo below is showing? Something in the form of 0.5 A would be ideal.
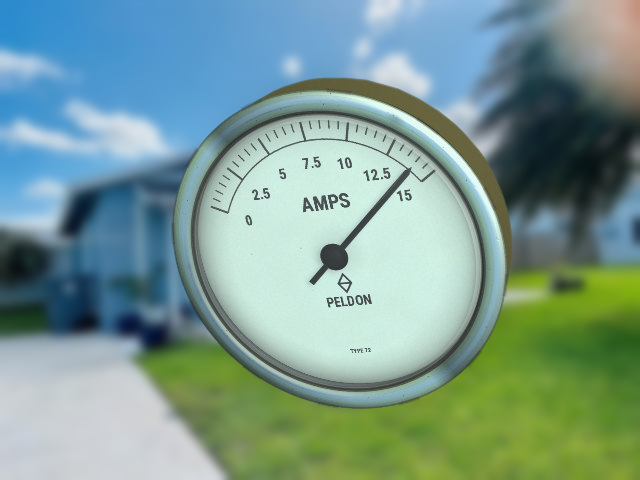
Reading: 14 A
